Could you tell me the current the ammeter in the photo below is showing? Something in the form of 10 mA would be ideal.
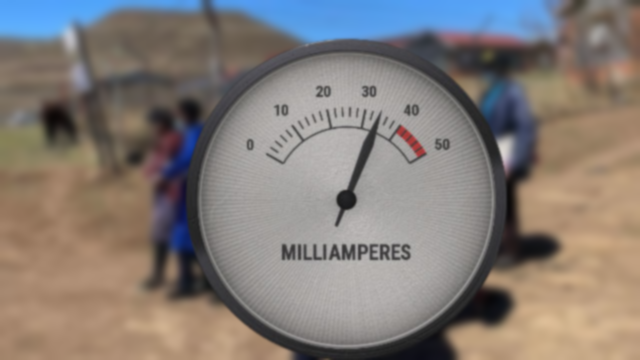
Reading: 34 mA
